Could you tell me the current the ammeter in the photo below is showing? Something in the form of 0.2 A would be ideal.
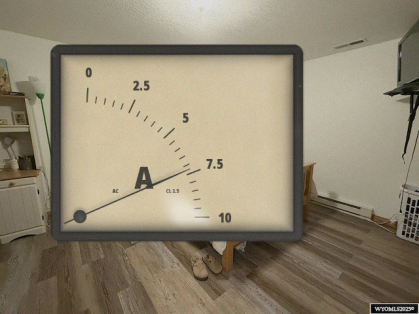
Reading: 7.25 A
